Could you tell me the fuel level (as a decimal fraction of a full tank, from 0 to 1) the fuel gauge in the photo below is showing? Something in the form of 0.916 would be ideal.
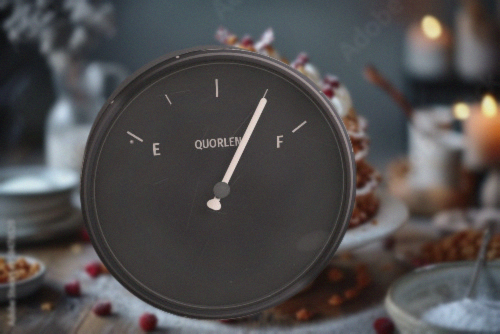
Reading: 0.75
